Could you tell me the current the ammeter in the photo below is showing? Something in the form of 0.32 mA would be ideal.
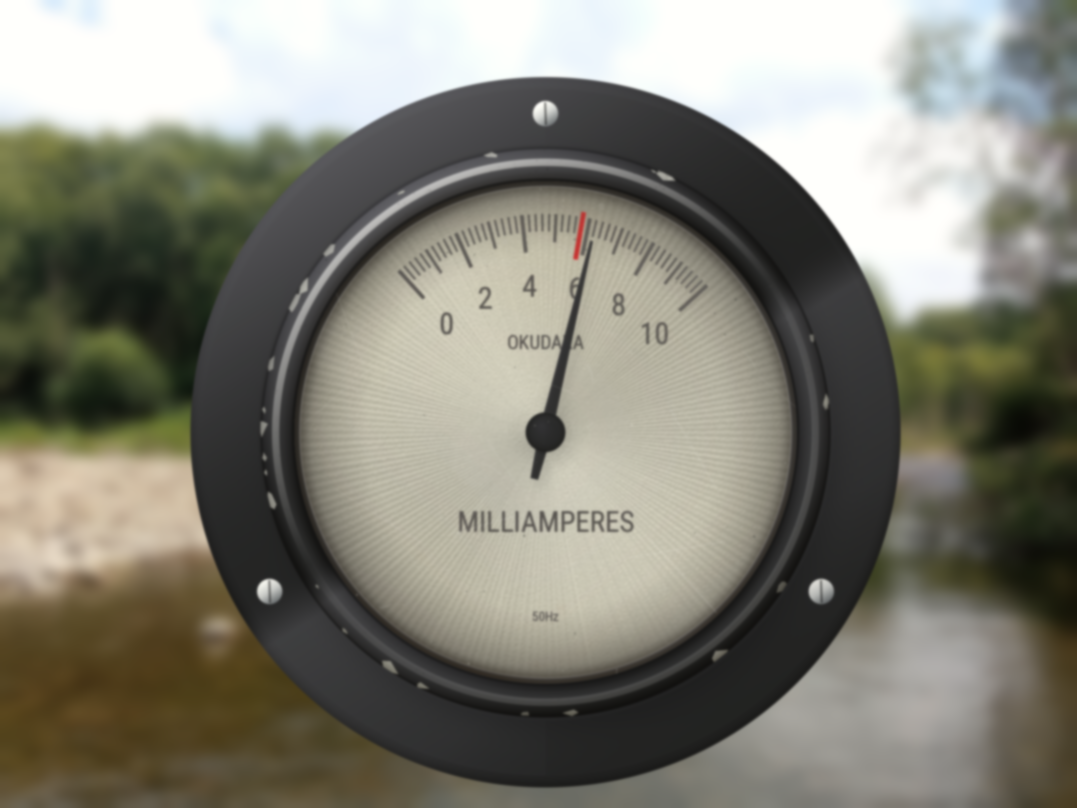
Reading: 6.2 mA
